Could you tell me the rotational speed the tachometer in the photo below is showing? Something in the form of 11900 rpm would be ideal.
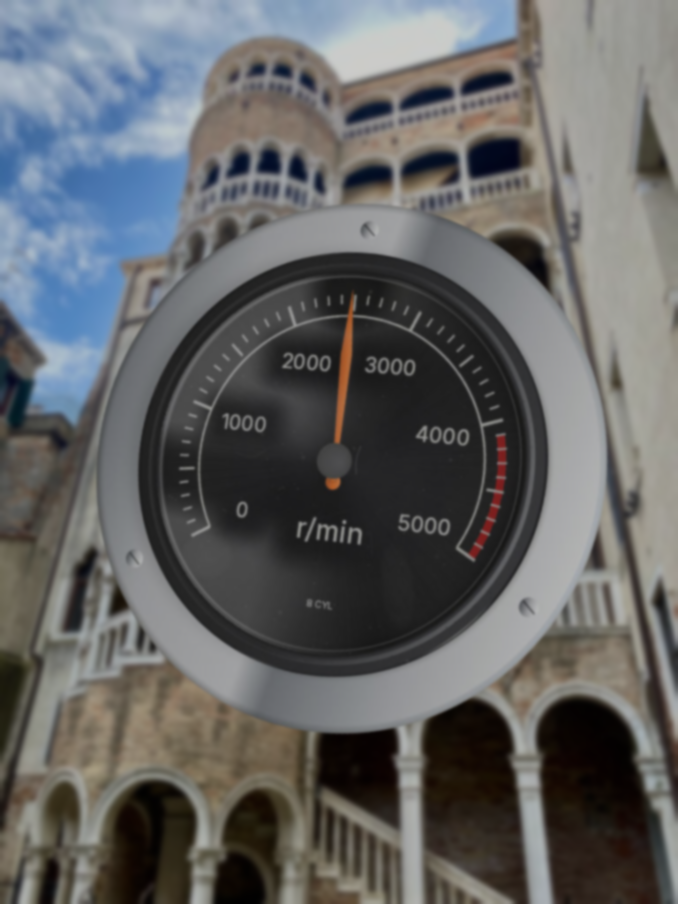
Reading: 2500 rpm
